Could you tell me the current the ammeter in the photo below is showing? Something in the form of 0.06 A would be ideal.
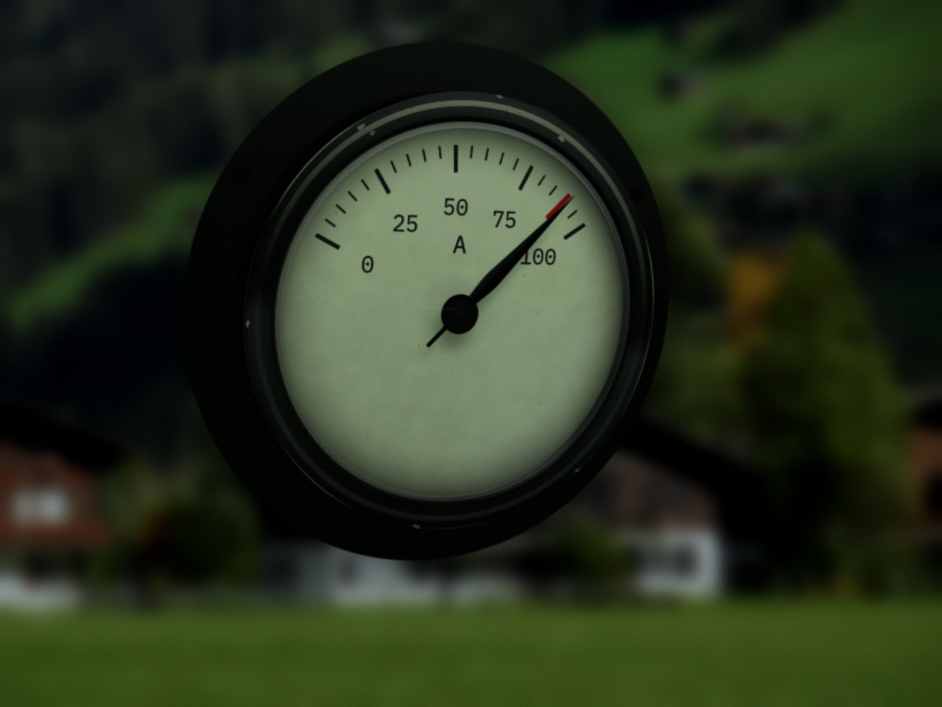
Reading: 90 A
